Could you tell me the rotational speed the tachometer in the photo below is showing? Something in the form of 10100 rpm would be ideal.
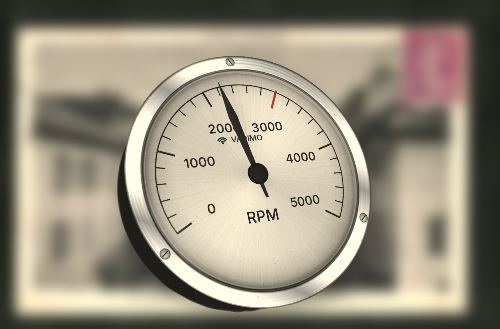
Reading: 2200 rpm
